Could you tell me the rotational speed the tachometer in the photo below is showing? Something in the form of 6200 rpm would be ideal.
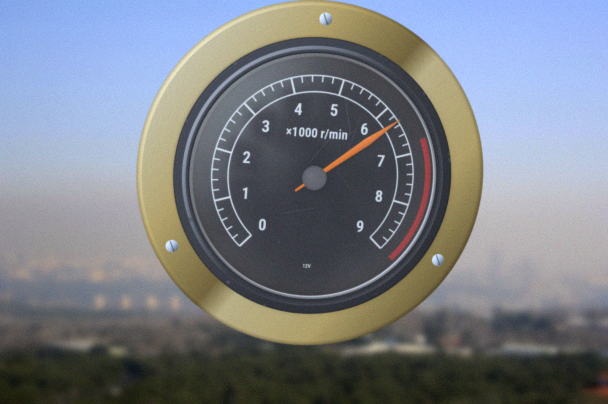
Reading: 6300 rpm
